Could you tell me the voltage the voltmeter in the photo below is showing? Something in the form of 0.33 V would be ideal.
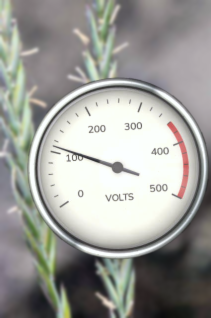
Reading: 110 V
